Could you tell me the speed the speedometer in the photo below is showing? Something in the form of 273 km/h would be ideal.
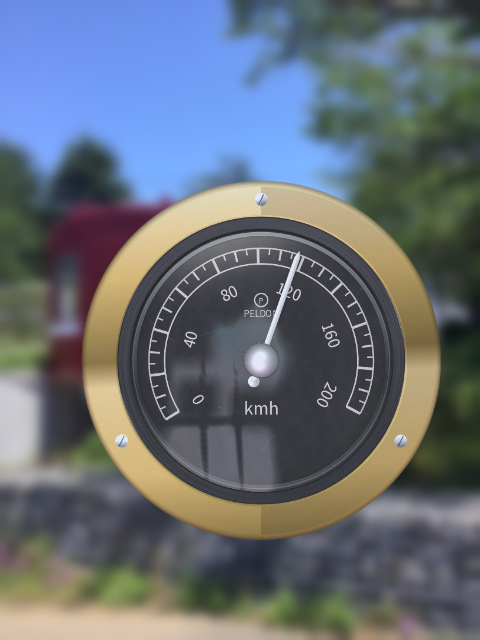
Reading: 117.5 km/h
